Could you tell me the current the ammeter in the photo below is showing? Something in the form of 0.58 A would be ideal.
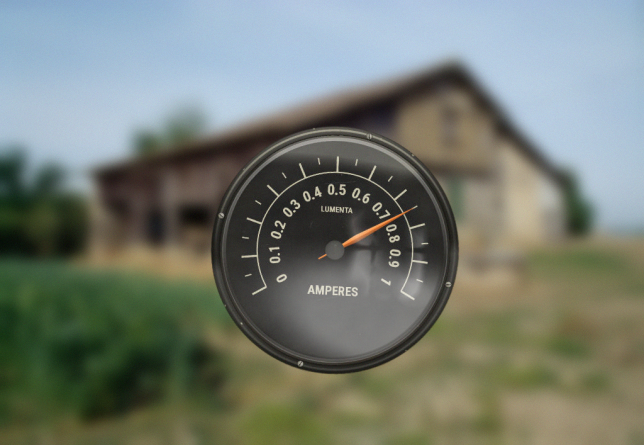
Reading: 0.75 A
